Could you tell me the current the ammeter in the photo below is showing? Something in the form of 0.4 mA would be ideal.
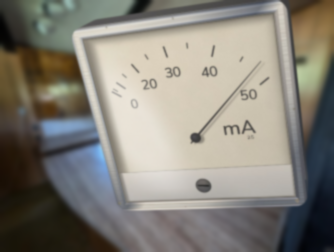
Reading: 47.5 mA
